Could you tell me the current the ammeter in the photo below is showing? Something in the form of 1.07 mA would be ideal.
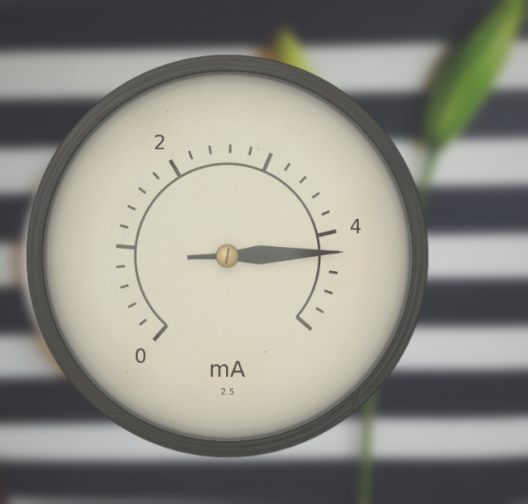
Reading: 4.2 mA
